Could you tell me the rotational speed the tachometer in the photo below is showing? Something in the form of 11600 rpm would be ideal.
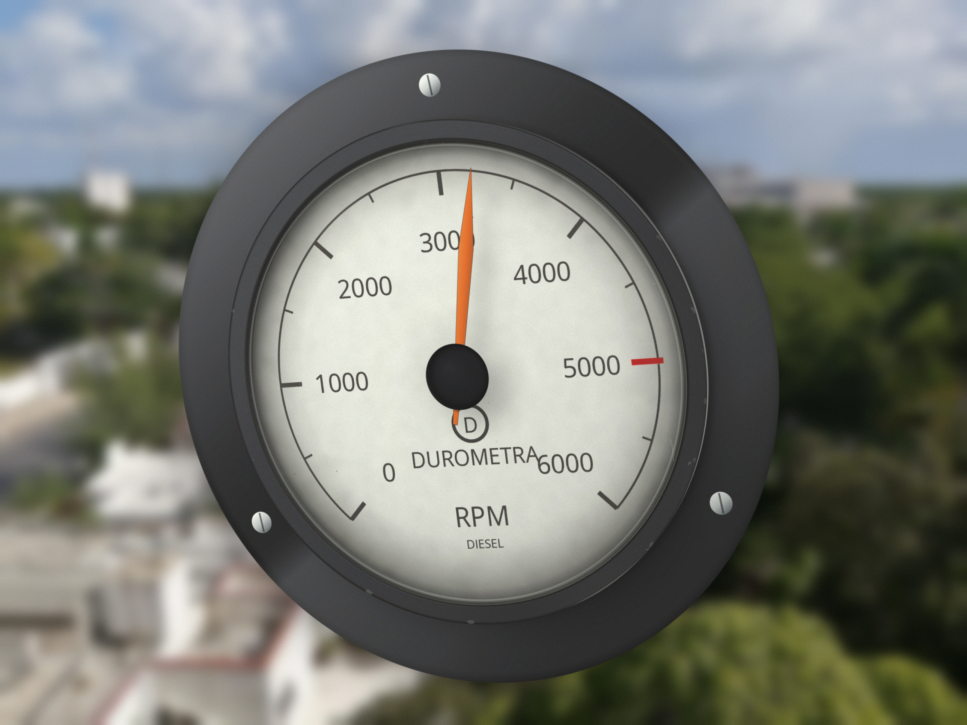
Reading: 3250 rpm
